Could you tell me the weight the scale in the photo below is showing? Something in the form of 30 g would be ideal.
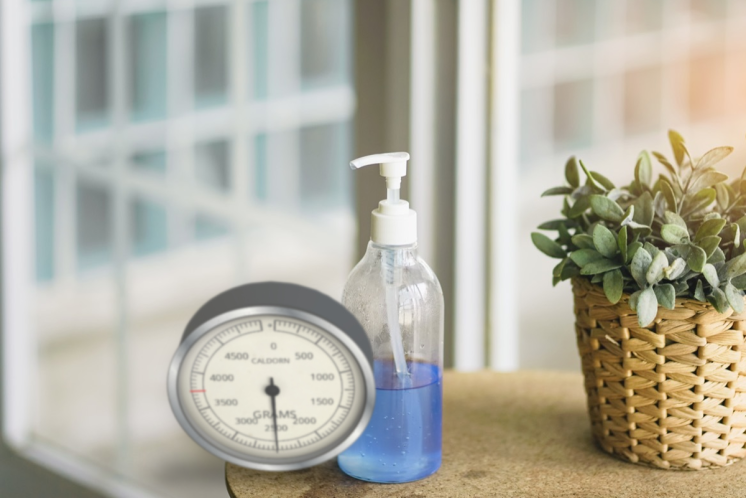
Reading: 2500 g
